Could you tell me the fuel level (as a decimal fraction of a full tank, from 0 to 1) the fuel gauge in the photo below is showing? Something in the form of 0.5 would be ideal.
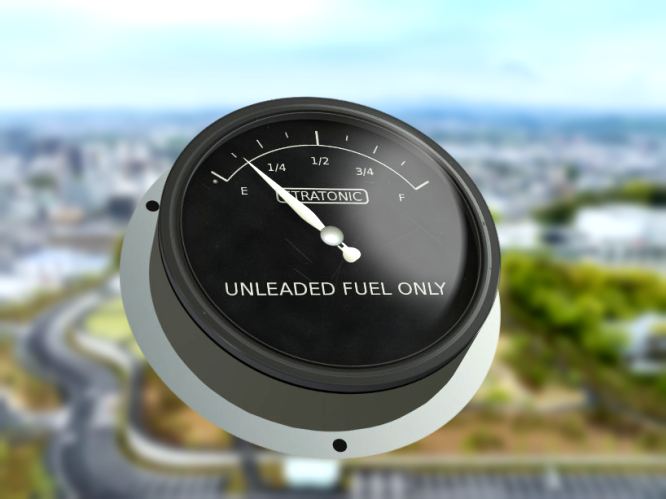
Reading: 0.125
